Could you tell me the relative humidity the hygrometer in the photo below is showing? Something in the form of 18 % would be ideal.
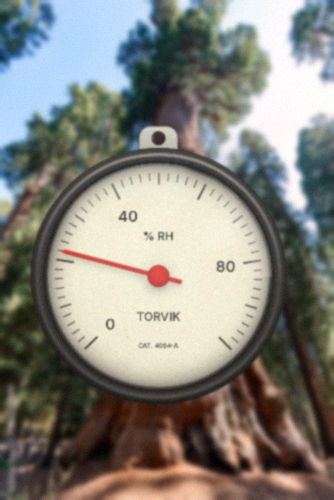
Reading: 22 %
